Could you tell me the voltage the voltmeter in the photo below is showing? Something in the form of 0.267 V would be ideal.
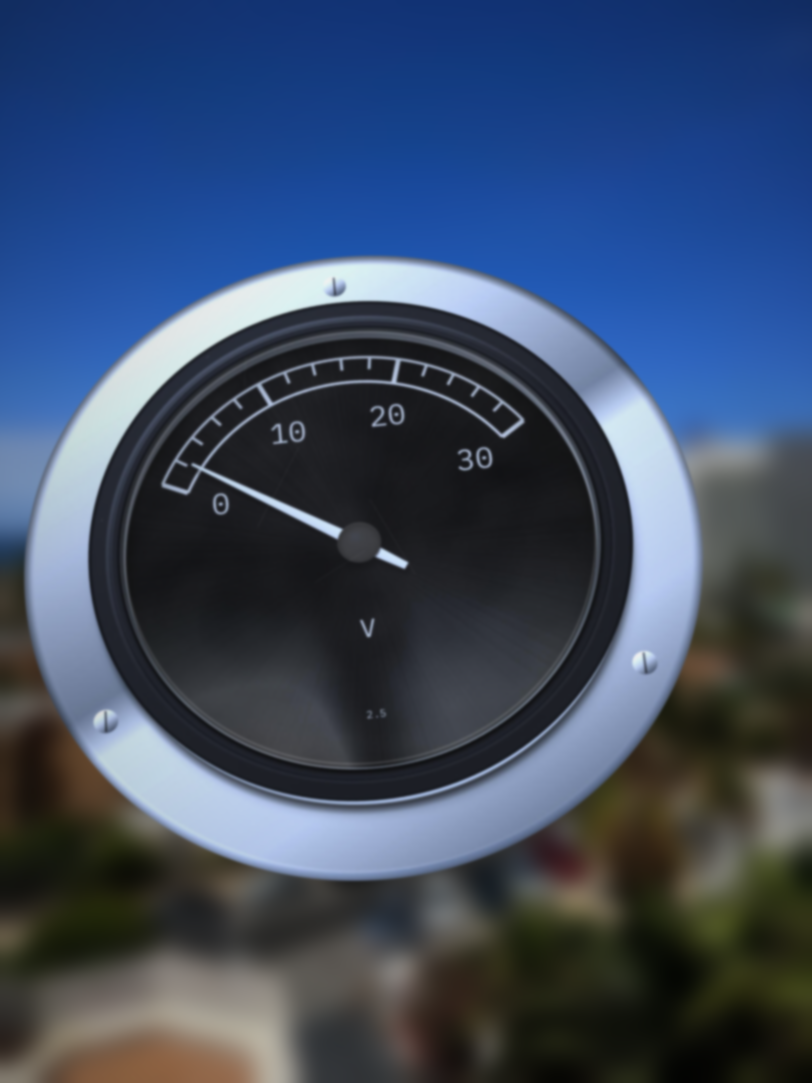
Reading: 2 V
